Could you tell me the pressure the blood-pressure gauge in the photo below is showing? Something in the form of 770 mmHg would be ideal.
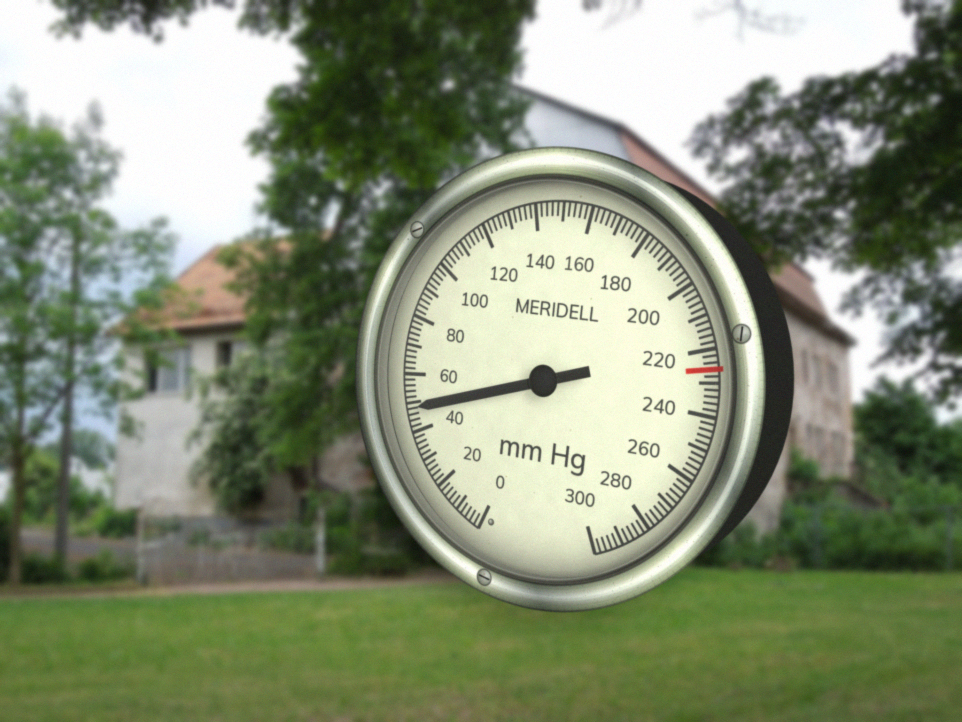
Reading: 48 mmHg
